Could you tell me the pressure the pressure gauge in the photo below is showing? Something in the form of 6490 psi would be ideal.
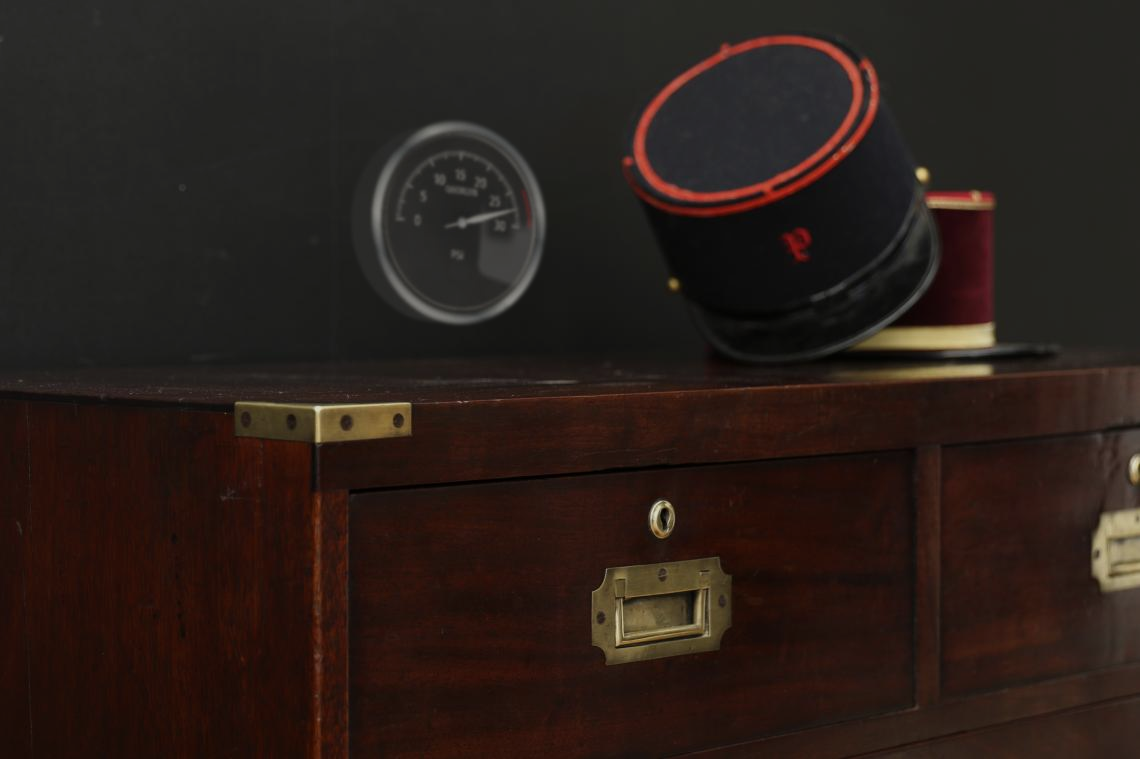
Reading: 27.5 psi
